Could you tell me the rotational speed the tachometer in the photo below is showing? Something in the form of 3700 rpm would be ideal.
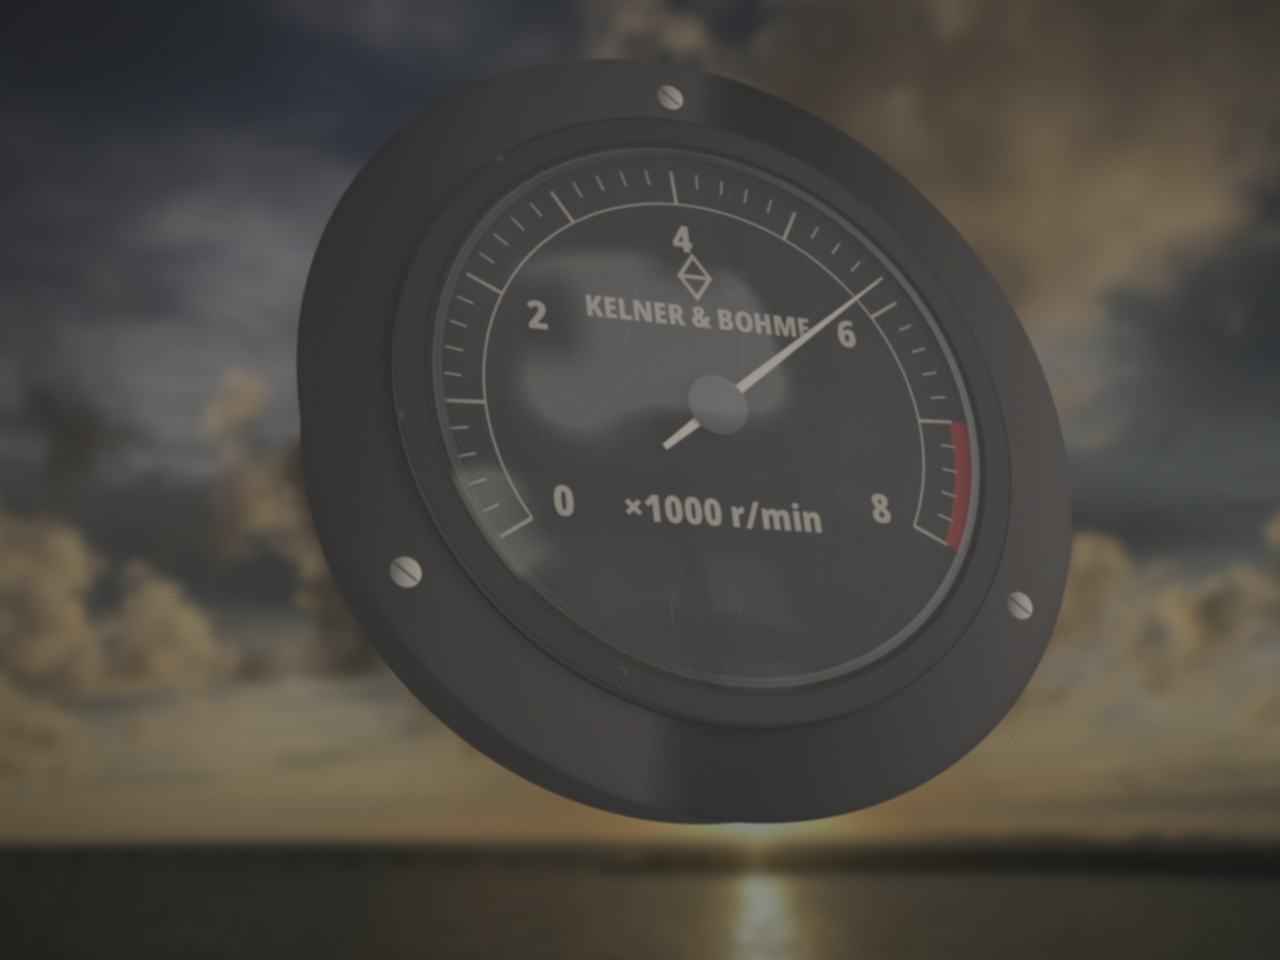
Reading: 5800 rpm
